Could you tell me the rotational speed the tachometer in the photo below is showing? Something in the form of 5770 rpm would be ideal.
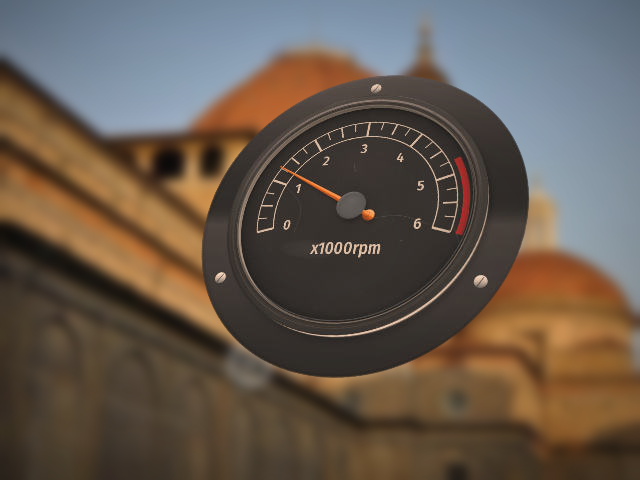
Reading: 1250 rpm
